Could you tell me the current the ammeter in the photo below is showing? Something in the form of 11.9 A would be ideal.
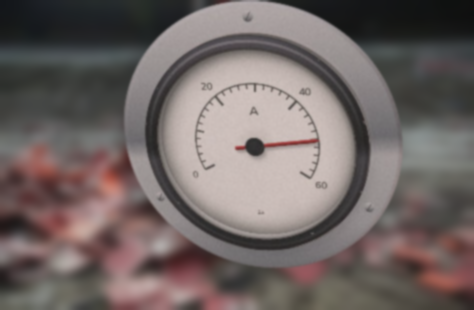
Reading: 50 A
